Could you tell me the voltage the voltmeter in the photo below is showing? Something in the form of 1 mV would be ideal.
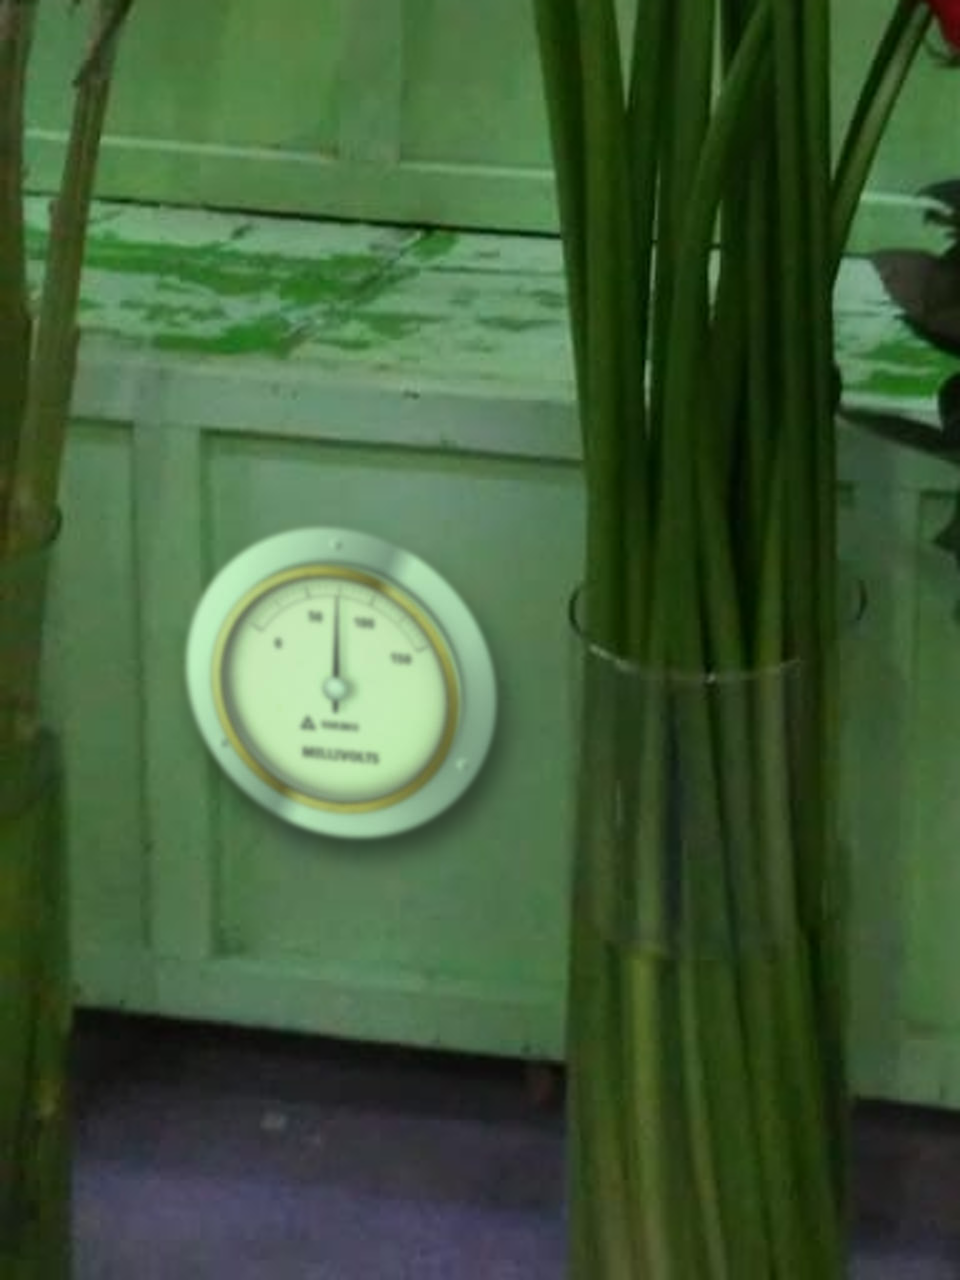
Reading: 75 mV
